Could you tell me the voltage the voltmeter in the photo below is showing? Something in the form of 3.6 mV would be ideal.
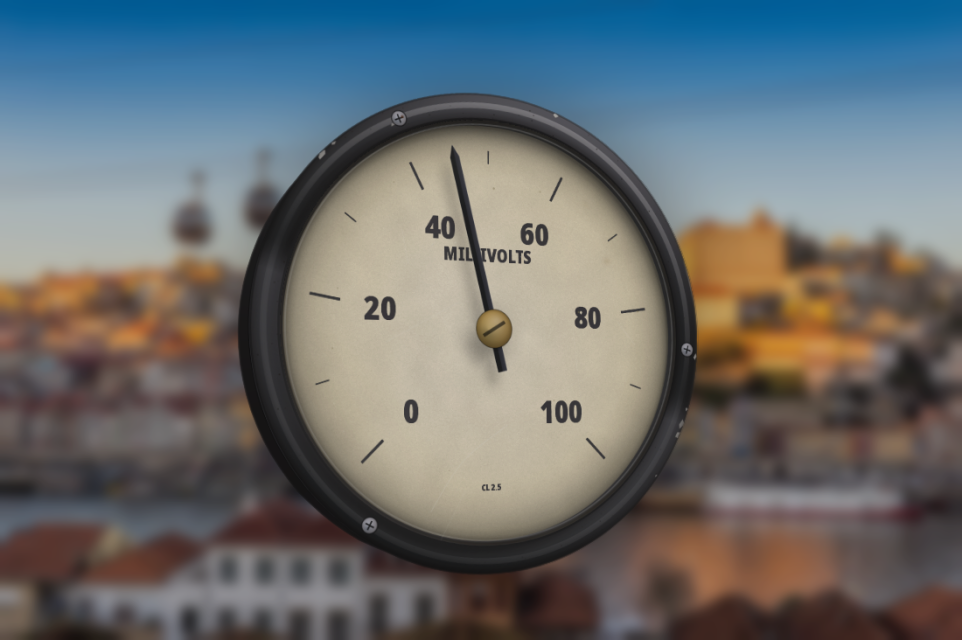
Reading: 45 mV
